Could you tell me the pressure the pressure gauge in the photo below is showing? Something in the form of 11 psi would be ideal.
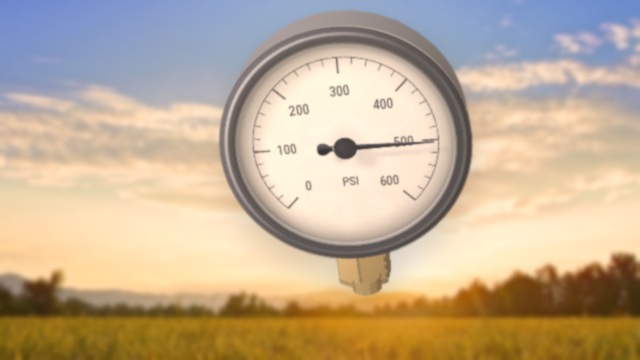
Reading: 500 psi
